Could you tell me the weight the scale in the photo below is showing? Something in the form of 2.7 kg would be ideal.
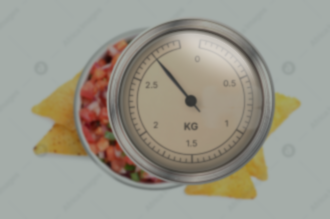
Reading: 2.75 kg
